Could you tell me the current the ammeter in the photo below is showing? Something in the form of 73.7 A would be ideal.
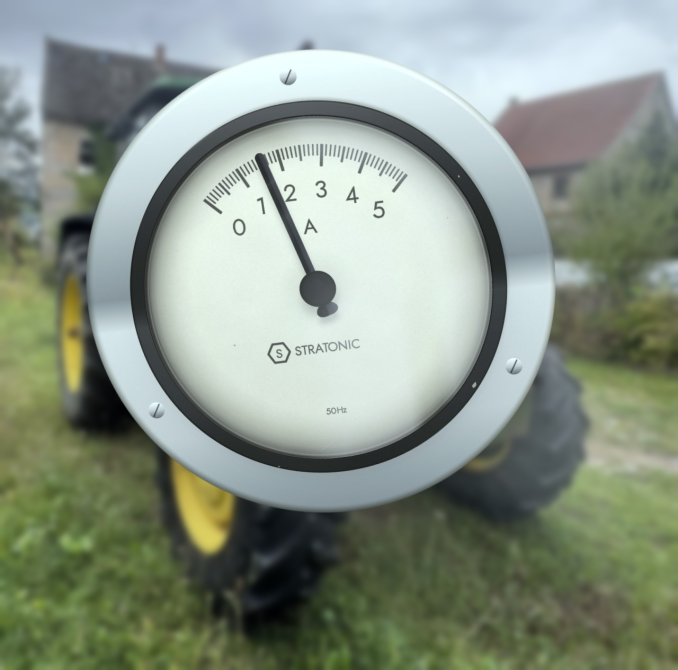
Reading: 1.6 A
